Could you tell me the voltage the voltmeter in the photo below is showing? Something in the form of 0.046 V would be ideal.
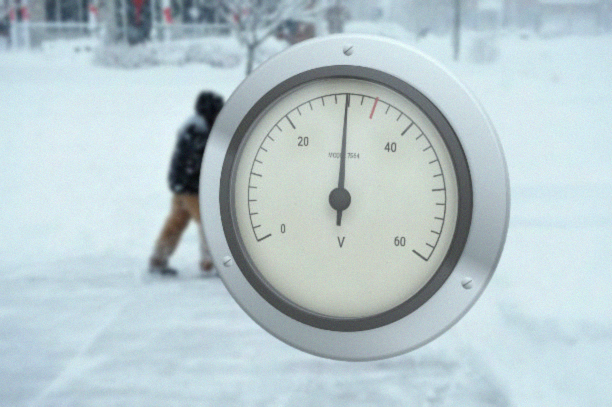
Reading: 30 V
